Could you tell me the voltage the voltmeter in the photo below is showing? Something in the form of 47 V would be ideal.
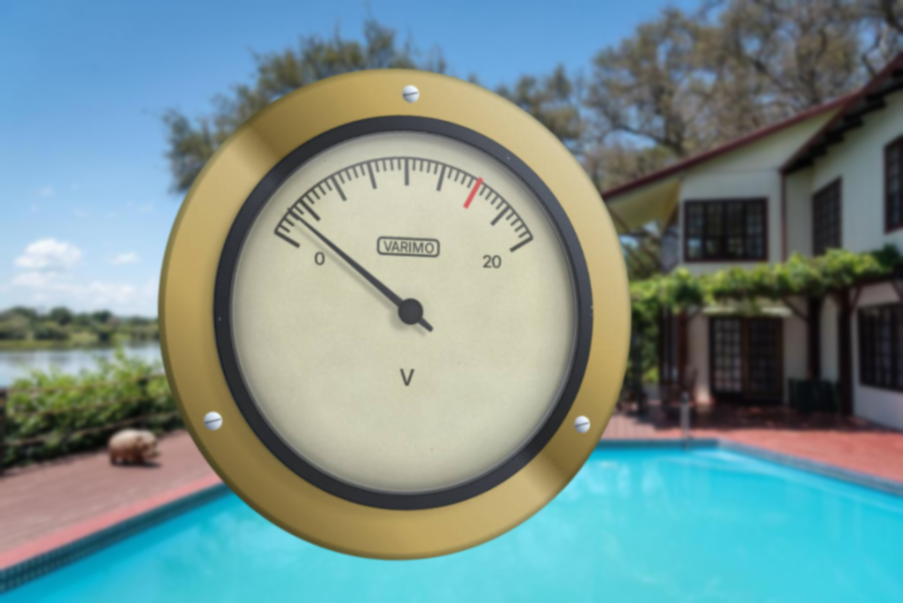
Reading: 1.5 V
